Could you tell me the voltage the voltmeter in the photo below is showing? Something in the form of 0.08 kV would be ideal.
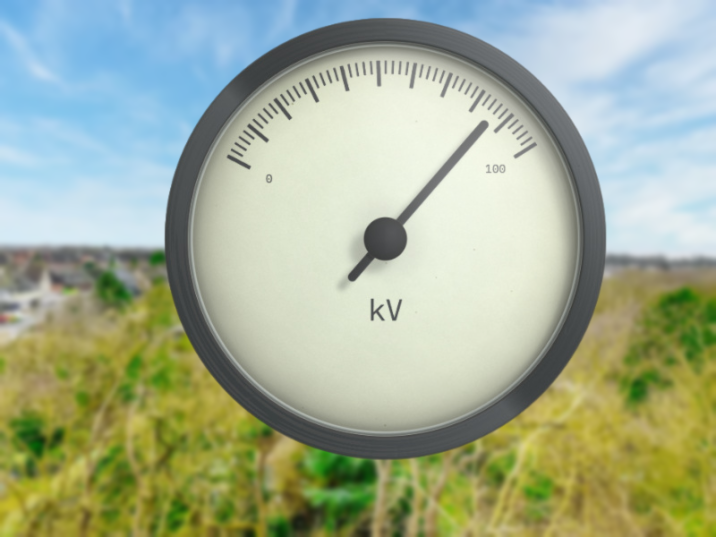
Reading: 86 kV
